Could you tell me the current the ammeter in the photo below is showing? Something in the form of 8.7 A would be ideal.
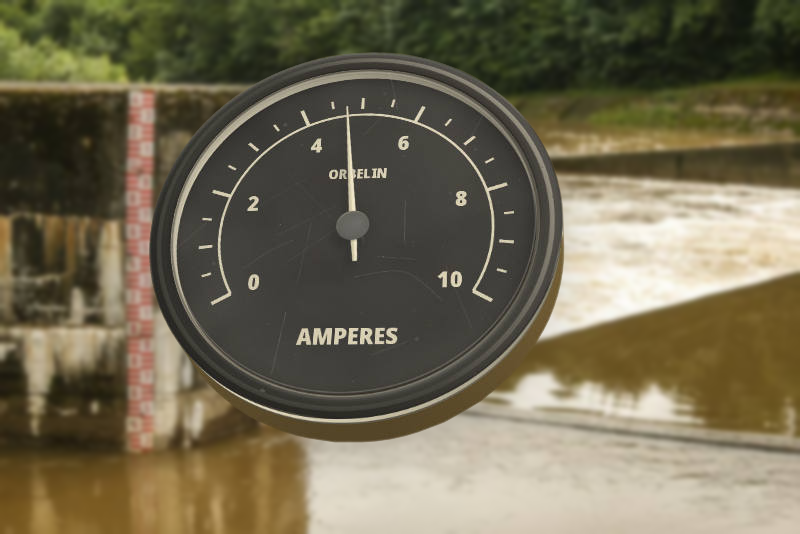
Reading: 4.75 A
